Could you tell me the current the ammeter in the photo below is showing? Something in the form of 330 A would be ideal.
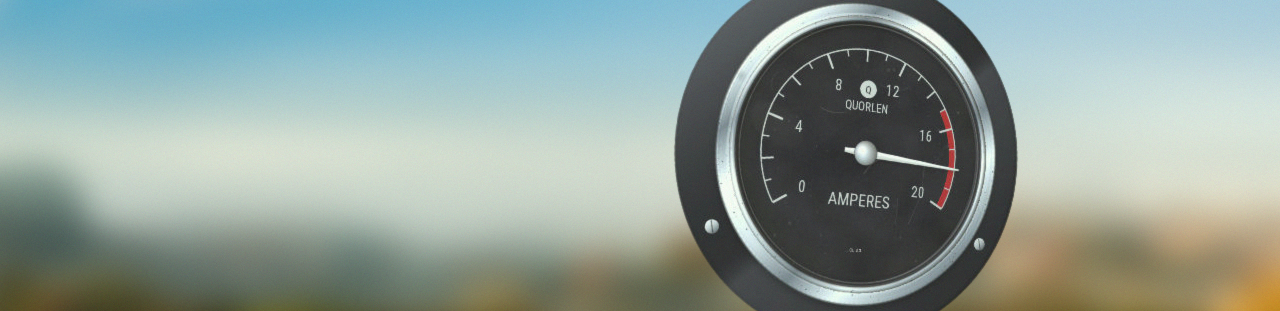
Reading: 18 A
